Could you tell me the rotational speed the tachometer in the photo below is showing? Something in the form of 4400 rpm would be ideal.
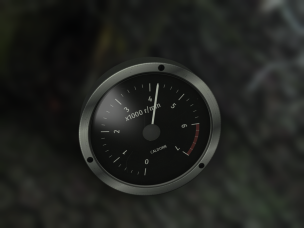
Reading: 4200 rpm
